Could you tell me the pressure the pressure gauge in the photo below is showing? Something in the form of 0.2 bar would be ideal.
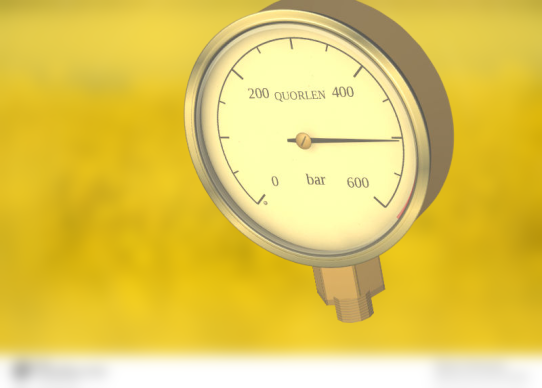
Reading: 500 bar
